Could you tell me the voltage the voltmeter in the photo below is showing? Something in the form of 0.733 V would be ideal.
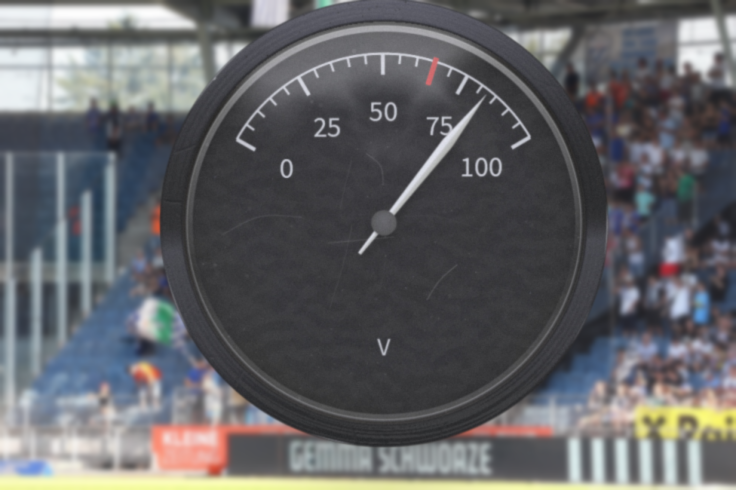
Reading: 82.5 V
